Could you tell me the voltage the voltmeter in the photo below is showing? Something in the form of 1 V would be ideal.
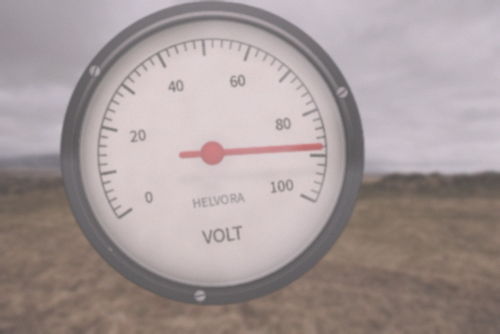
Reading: 88 V
